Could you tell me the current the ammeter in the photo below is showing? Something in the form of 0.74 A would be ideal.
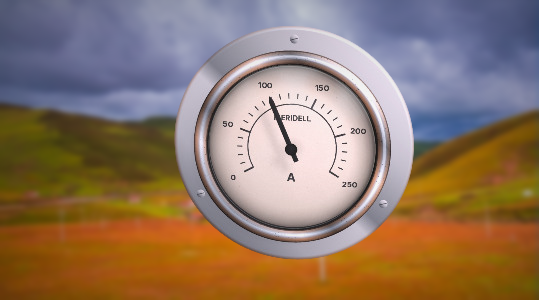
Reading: 100 A
